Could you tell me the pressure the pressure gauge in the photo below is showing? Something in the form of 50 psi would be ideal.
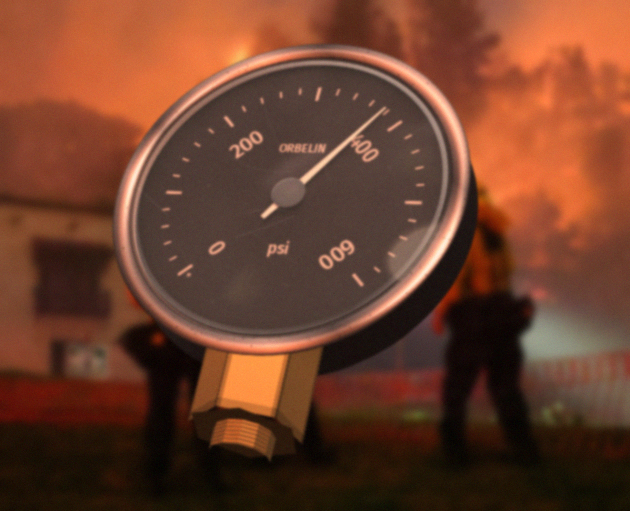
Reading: 380 psi
